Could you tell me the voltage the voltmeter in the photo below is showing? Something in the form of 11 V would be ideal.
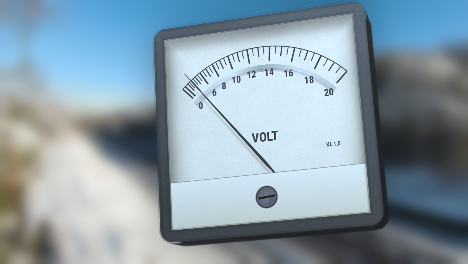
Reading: 4 V
